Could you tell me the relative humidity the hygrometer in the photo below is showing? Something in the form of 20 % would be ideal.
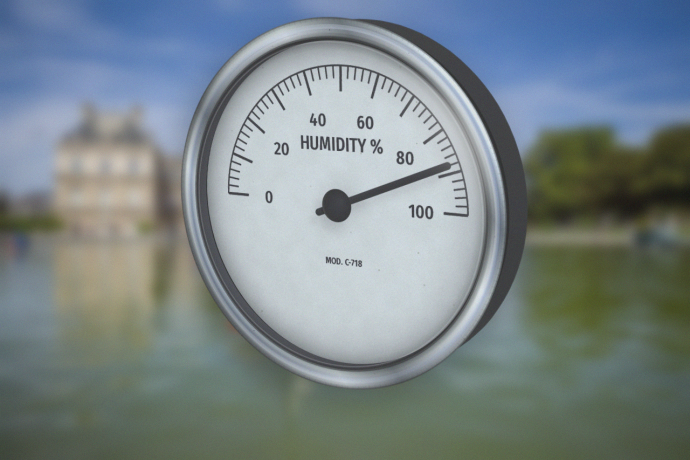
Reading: 88 %
